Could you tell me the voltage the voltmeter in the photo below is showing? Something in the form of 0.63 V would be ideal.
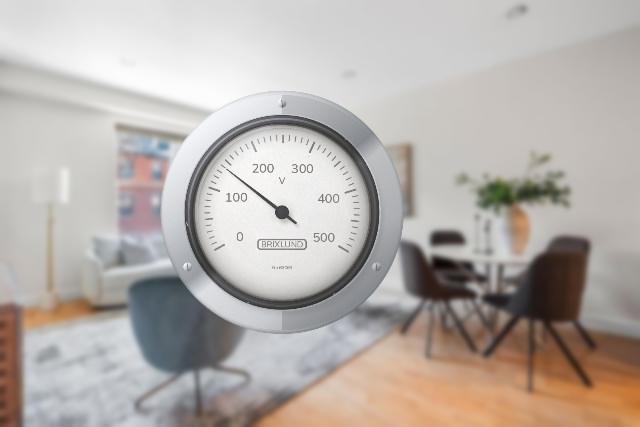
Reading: 140 V
